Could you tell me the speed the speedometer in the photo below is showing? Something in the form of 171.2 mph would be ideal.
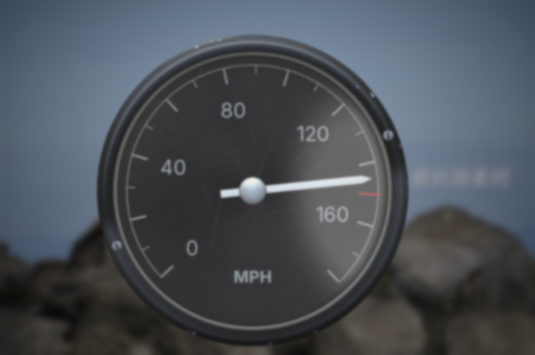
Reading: 145 mph
